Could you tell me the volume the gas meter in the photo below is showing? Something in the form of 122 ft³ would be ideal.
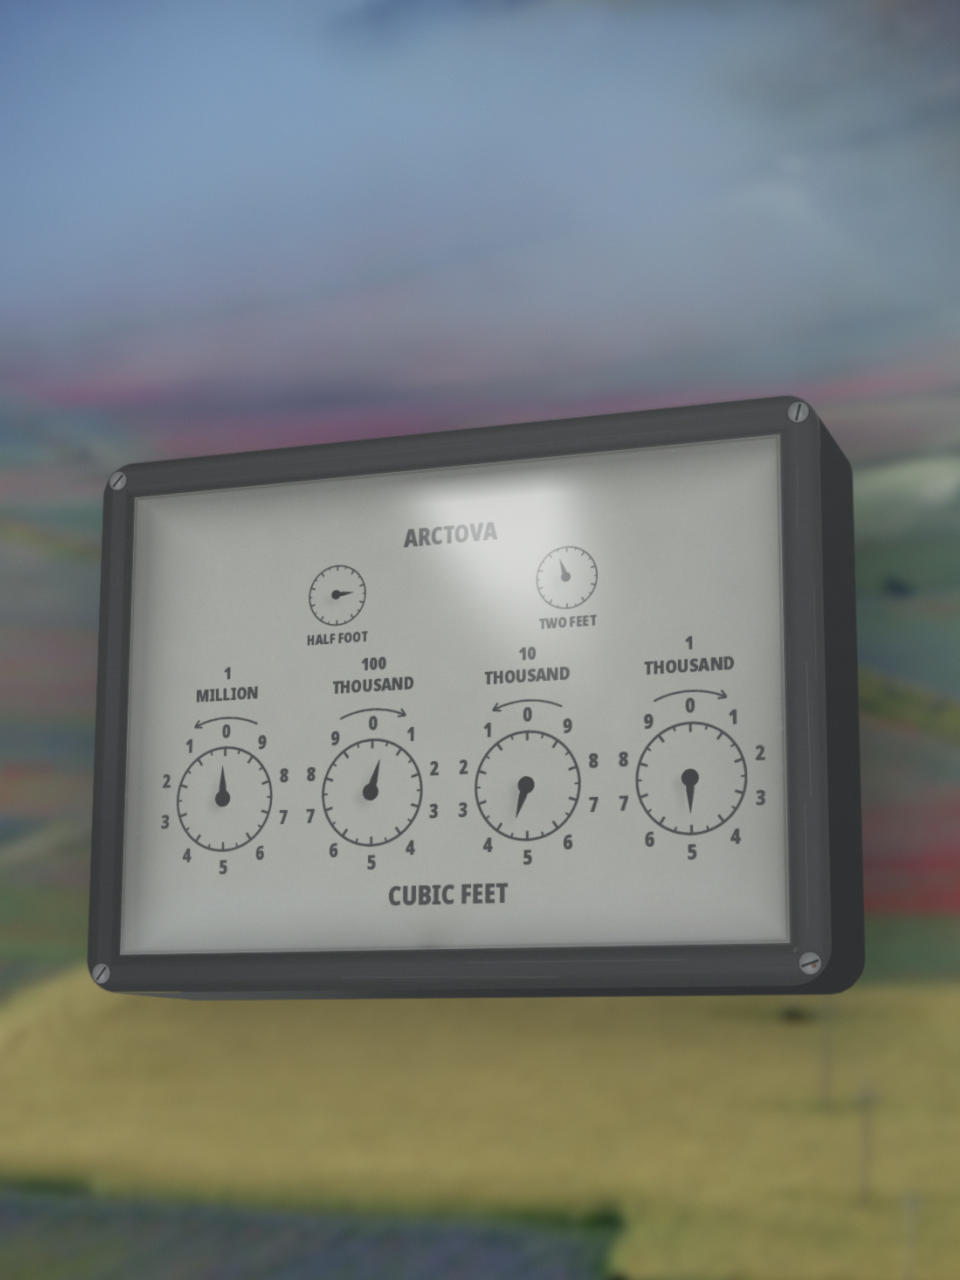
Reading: 4500 ft³
